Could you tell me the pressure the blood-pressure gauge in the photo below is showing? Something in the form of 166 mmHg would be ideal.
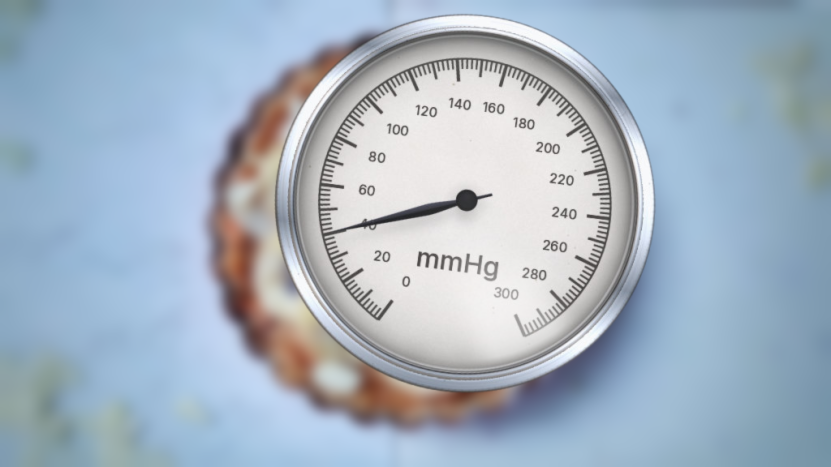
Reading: 40 mmHg
